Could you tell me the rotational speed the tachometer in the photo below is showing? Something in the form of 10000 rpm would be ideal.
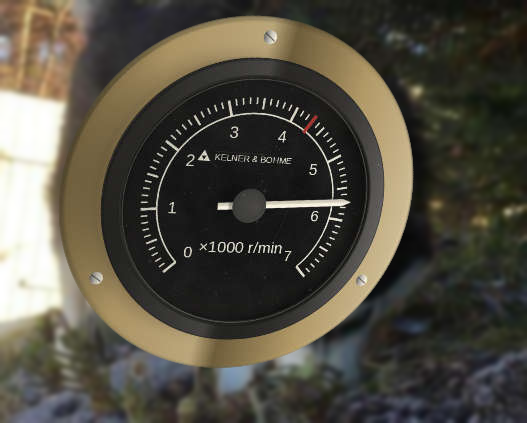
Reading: 5700 rpm
